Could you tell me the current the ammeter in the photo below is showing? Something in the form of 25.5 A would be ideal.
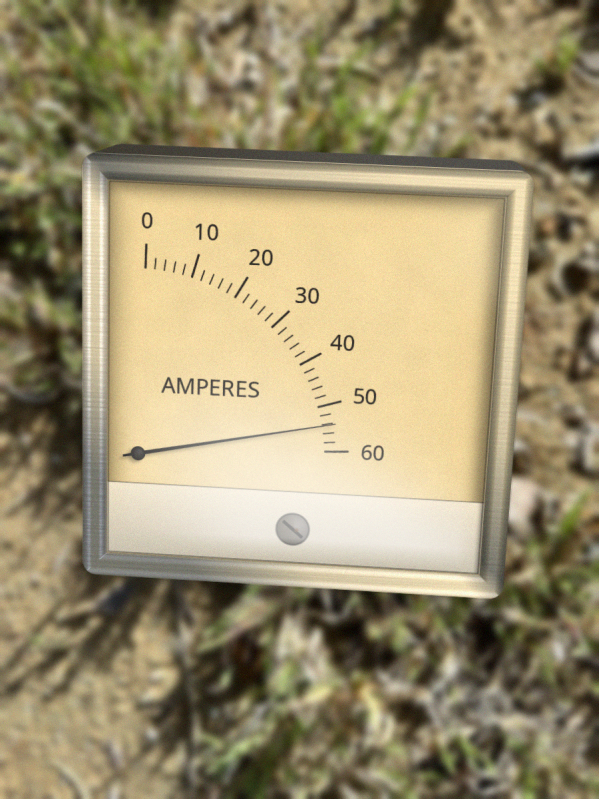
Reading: 54 A
